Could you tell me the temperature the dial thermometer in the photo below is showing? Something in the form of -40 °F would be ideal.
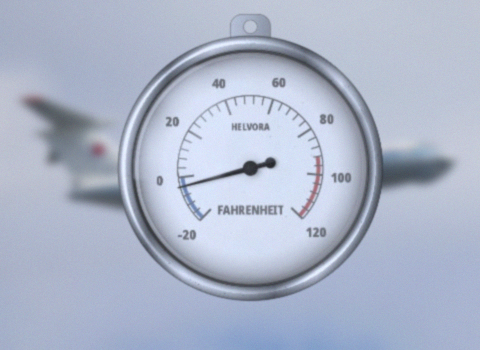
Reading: -4 °F
